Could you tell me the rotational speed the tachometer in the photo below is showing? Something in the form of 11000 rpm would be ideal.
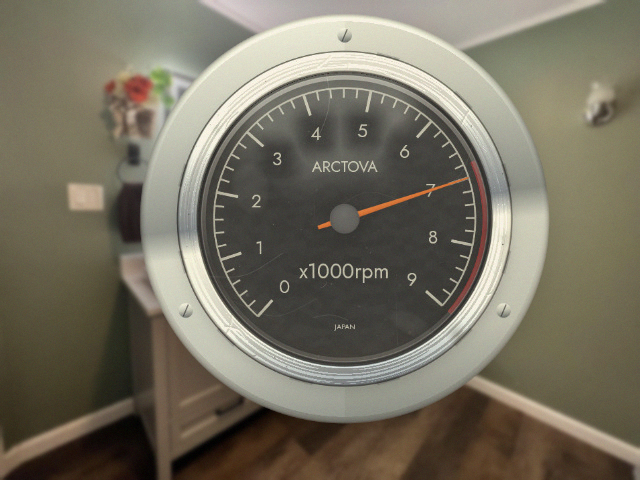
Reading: 7000 rpm
